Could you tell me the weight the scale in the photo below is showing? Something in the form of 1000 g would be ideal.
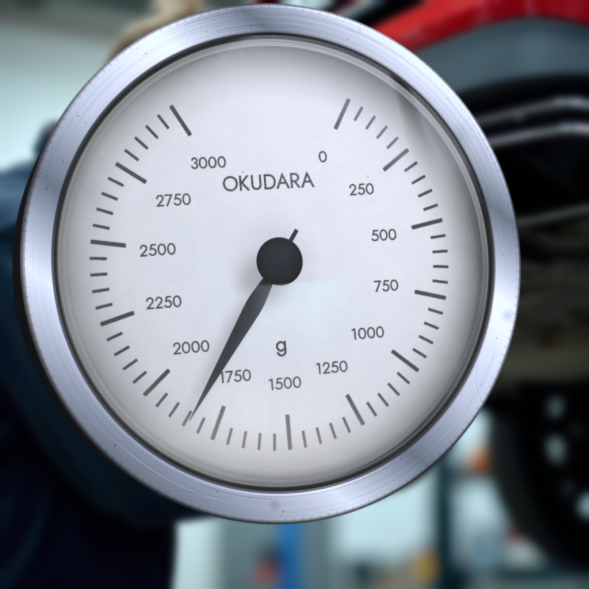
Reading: 1850 g
